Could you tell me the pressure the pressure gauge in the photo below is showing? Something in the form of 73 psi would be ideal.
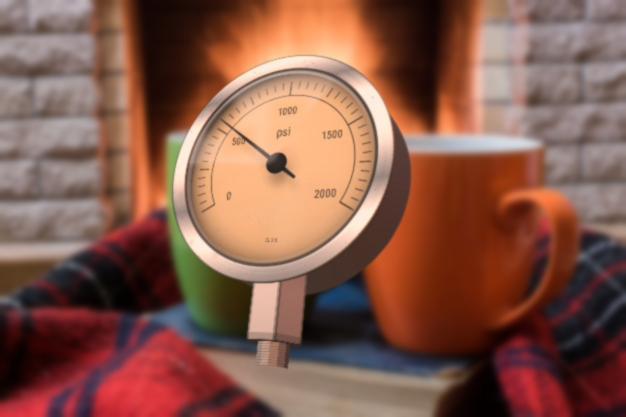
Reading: 550 psi
